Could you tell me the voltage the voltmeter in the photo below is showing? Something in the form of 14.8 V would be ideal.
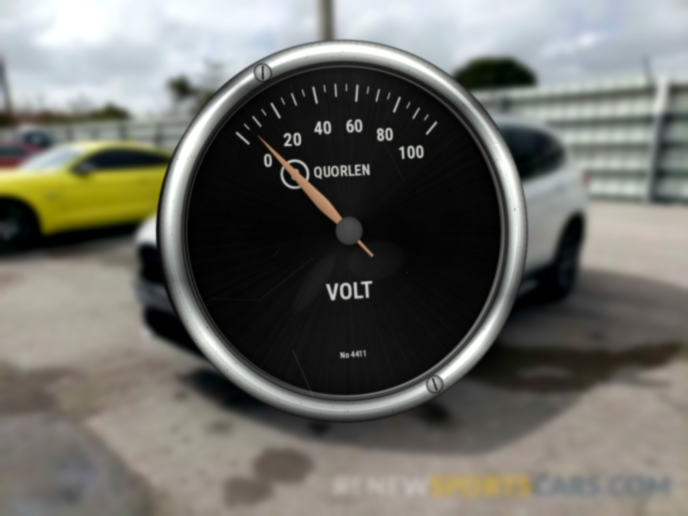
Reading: 5 V
